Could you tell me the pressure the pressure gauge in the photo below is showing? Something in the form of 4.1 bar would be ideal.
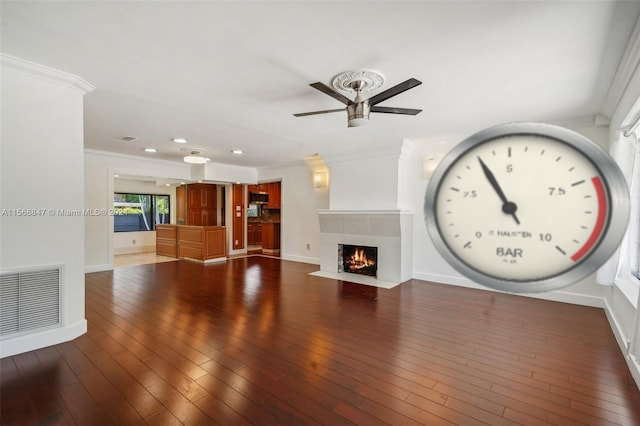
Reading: 4 bar
